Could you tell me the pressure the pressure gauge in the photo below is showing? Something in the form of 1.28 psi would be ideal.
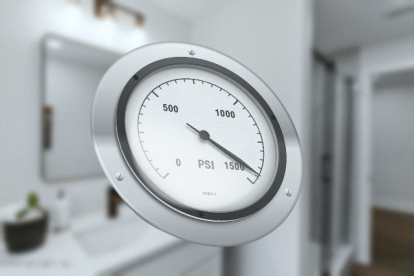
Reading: 1450 psi
